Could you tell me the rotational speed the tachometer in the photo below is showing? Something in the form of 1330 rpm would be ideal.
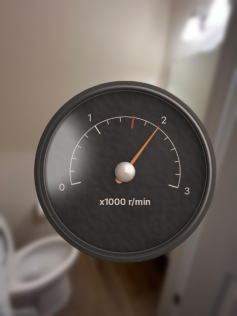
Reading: 2000 rpm
